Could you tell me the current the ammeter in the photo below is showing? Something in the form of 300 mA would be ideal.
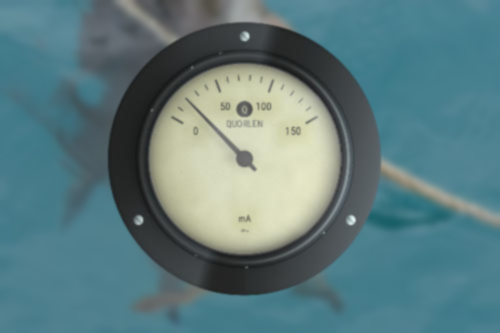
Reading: 20 mA
